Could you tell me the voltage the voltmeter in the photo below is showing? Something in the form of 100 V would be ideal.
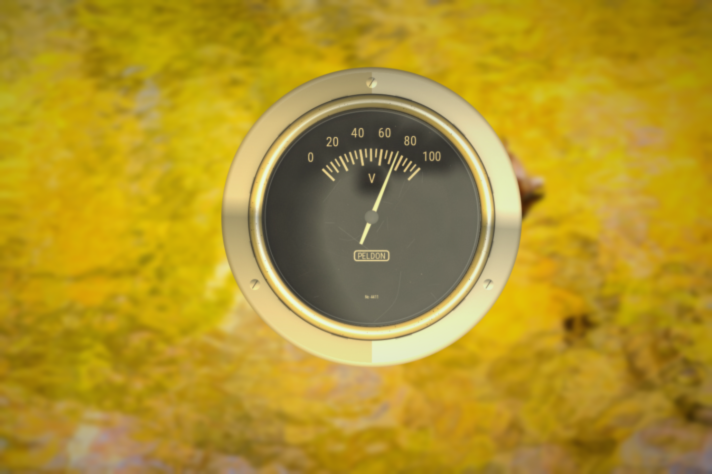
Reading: 75 V
